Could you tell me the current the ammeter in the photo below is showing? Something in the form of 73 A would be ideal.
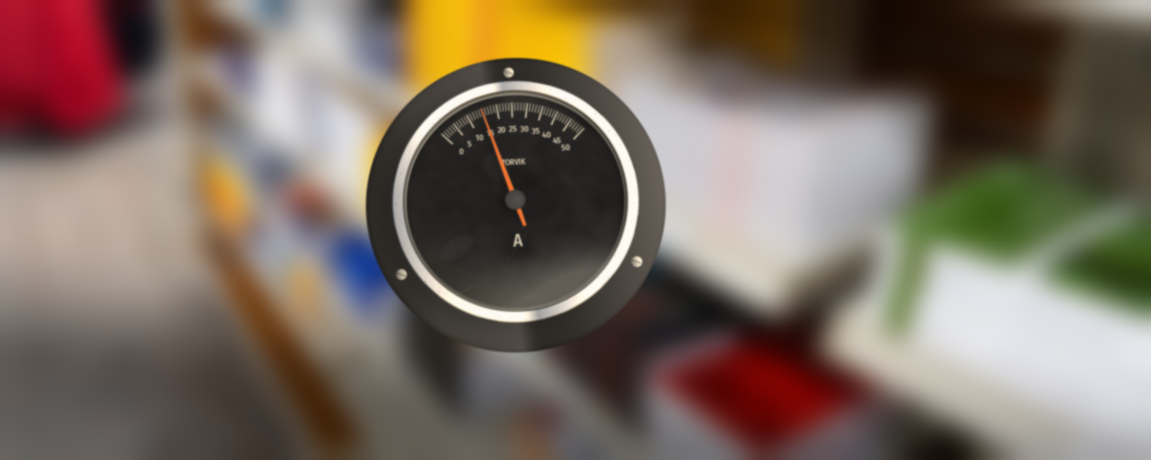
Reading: 15 A
